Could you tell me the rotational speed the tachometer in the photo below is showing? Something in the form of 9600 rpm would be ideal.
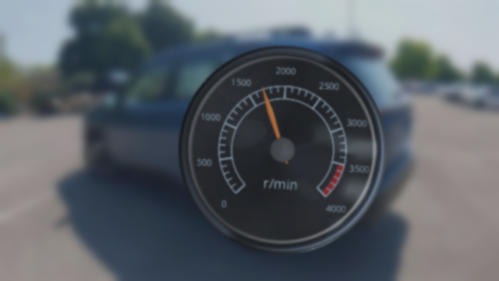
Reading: 1700 rpm
